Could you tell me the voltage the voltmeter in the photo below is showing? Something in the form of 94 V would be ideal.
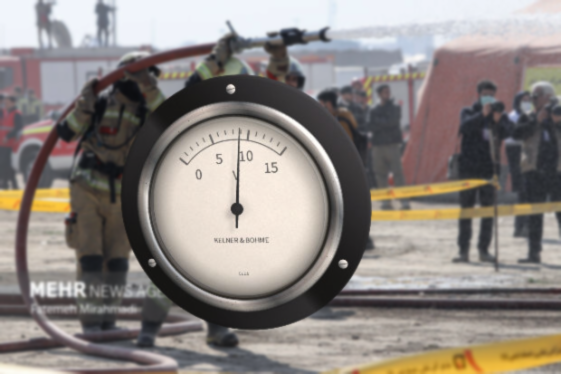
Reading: 9 V
